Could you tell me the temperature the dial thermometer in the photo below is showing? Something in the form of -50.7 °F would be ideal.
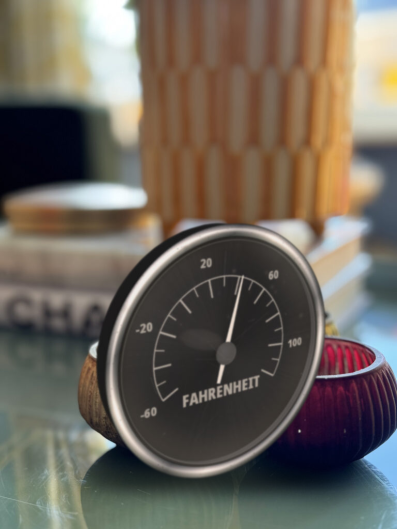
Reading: 40 °F
